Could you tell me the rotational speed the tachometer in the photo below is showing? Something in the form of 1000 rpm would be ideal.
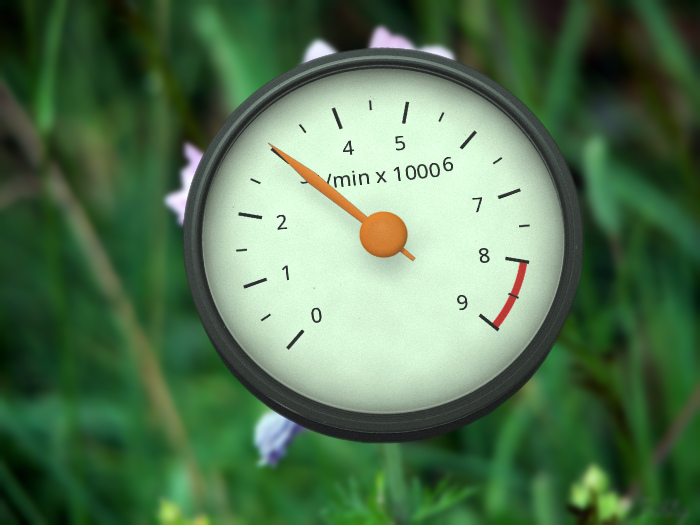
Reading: 3000 rpm
